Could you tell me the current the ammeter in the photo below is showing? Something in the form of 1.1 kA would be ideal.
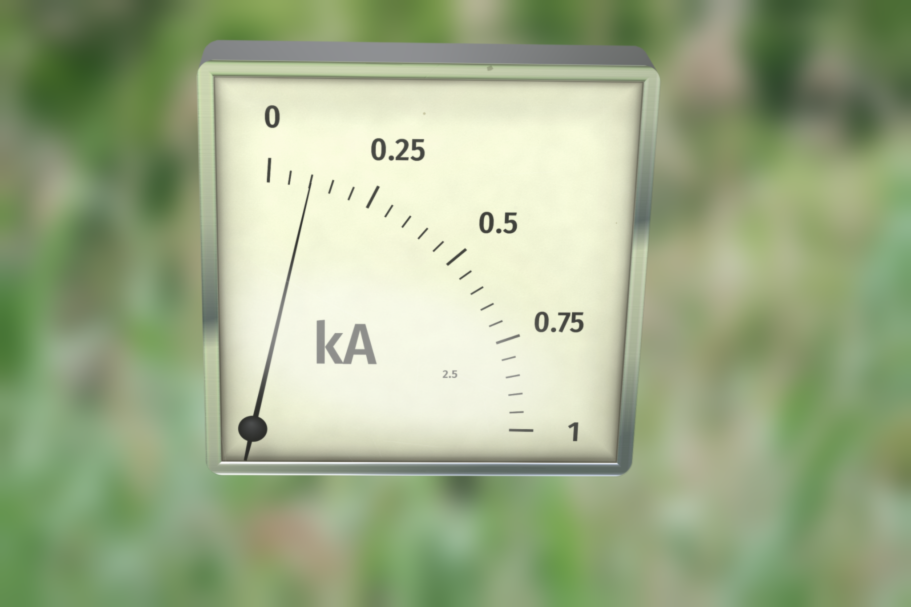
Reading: 0.1 kA
